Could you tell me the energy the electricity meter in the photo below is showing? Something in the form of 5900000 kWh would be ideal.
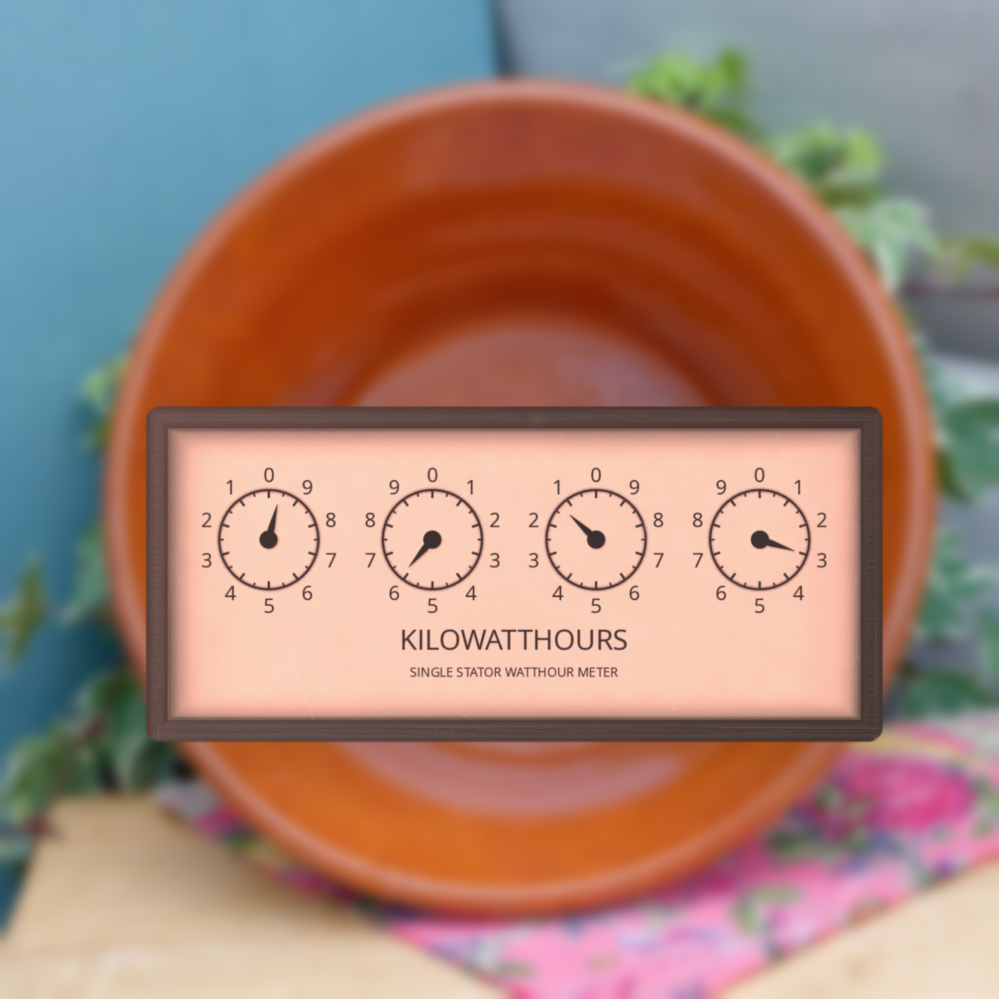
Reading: 9613 kWh
